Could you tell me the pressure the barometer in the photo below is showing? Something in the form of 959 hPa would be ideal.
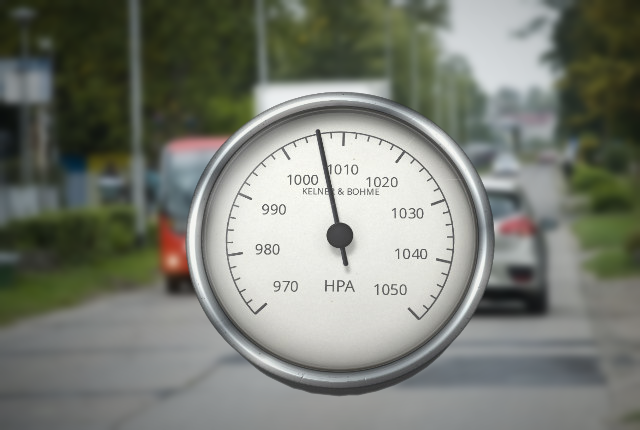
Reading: 1006 hPa
